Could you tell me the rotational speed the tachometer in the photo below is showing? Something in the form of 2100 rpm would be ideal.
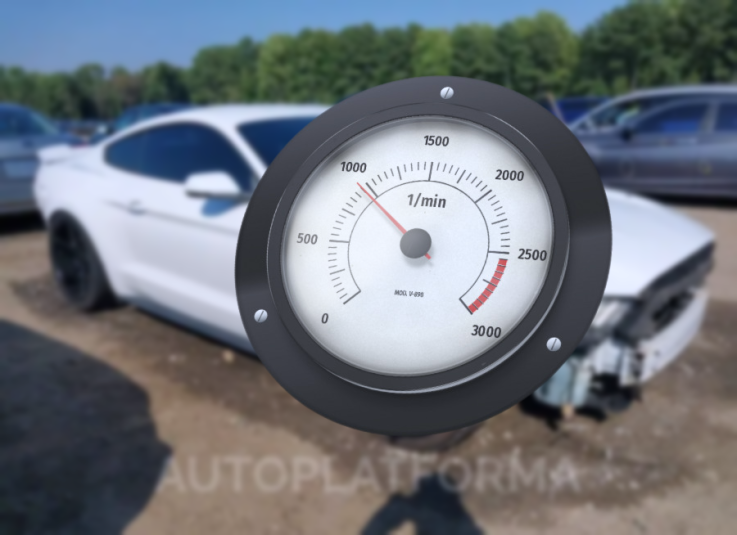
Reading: 950 rpm
